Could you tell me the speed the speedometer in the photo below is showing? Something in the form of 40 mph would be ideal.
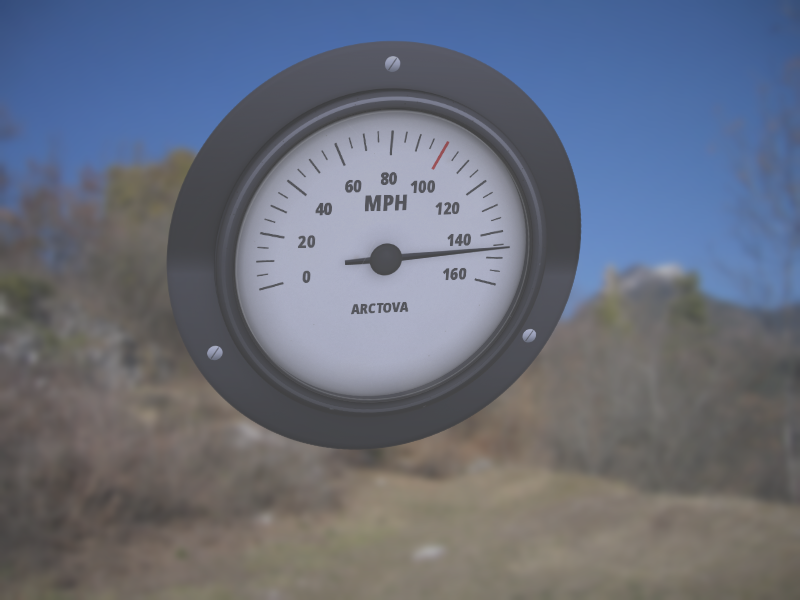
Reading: 145 mph
